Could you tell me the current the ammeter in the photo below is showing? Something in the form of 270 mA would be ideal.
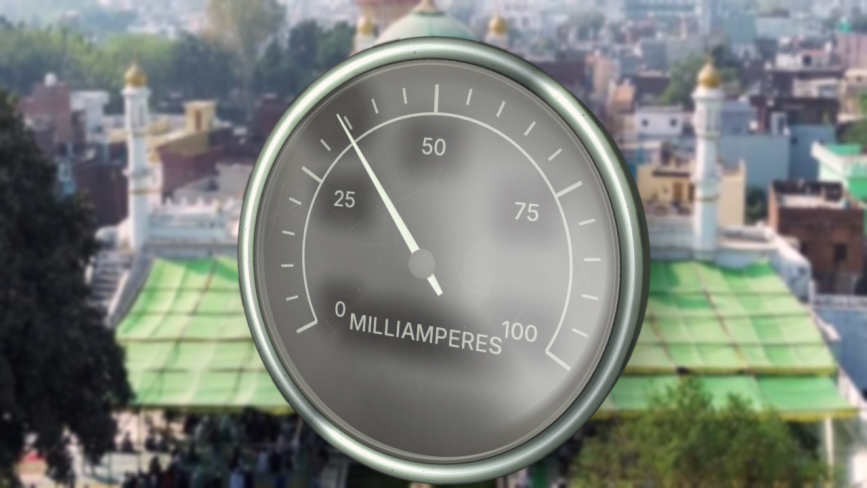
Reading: 35 mA
